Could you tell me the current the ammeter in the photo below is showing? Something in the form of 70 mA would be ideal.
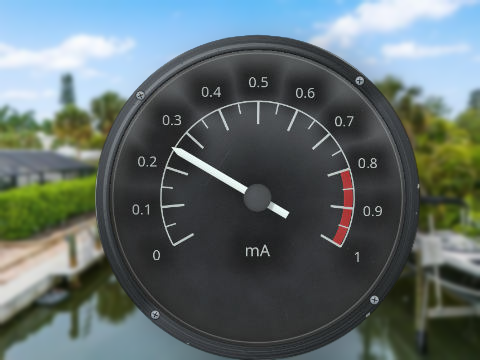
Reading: 0.25 mA
